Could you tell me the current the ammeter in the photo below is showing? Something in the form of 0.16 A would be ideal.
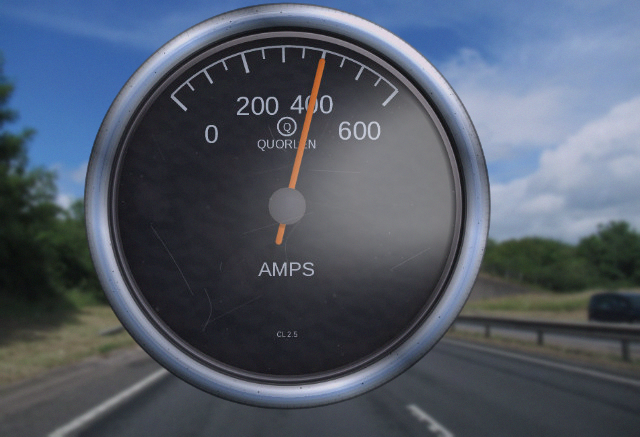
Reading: 400 A
